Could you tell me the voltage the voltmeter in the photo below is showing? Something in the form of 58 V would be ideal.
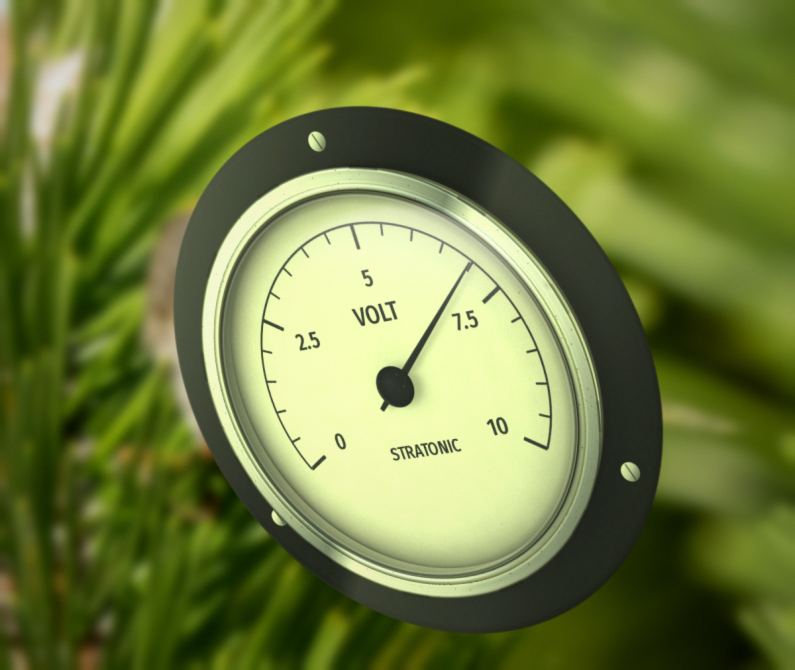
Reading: 7 V
